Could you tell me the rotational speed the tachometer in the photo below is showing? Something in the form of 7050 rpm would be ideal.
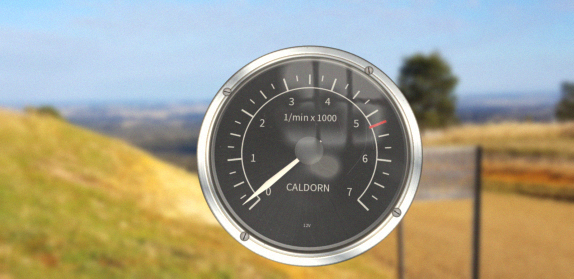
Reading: 125 rpm
